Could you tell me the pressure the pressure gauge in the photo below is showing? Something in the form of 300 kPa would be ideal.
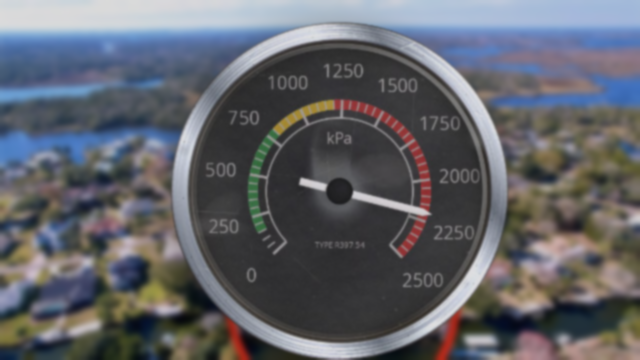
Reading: 2200 kPa
